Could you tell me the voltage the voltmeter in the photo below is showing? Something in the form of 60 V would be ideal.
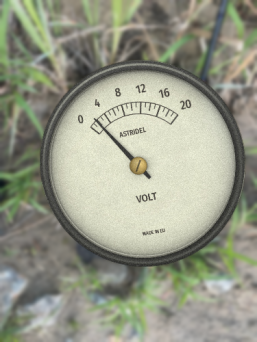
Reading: 2 V
